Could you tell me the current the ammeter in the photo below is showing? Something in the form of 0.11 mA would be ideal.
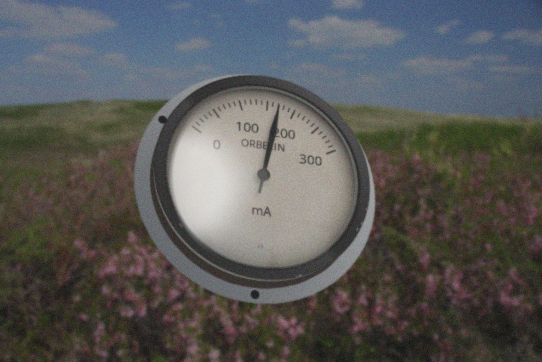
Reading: 170 mA
